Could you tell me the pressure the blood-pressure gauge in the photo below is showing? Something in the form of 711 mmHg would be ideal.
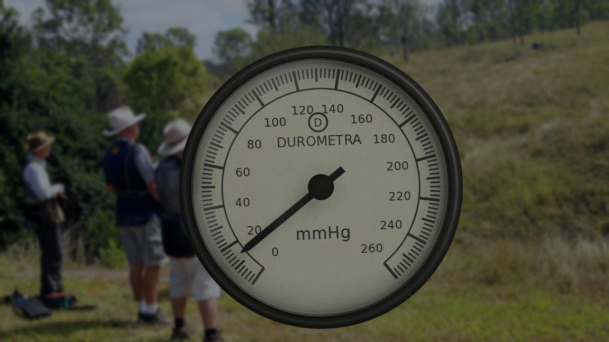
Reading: 14 mmHg
